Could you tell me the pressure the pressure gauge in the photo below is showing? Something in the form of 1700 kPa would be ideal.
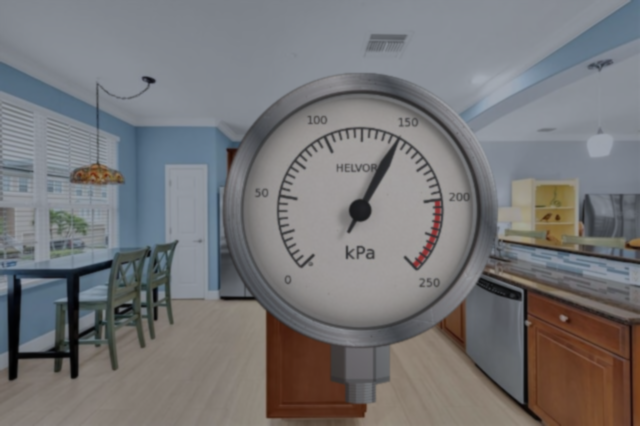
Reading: 150 kPa
